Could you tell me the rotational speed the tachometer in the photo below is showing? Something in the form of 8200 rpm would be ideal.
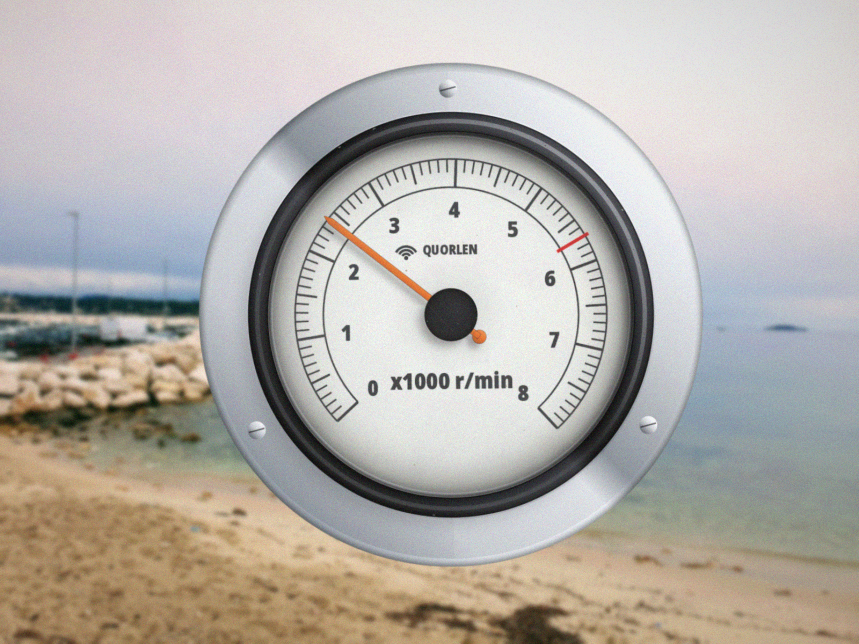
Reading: 2400 rpm
